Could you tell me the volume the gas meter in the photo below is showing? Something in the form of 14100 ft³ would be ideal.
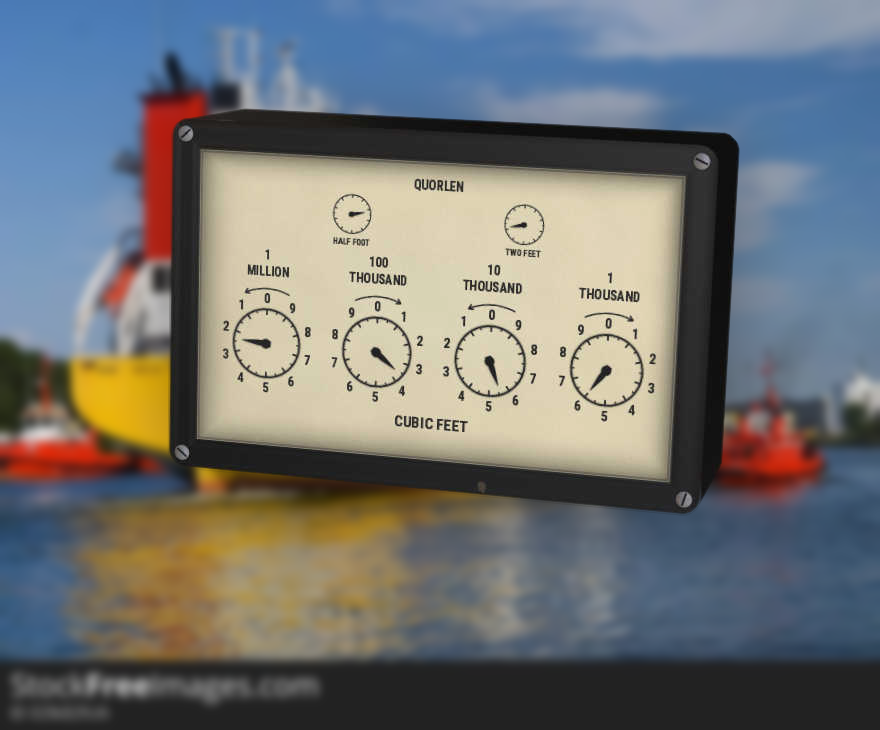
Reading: 235600 ft³
